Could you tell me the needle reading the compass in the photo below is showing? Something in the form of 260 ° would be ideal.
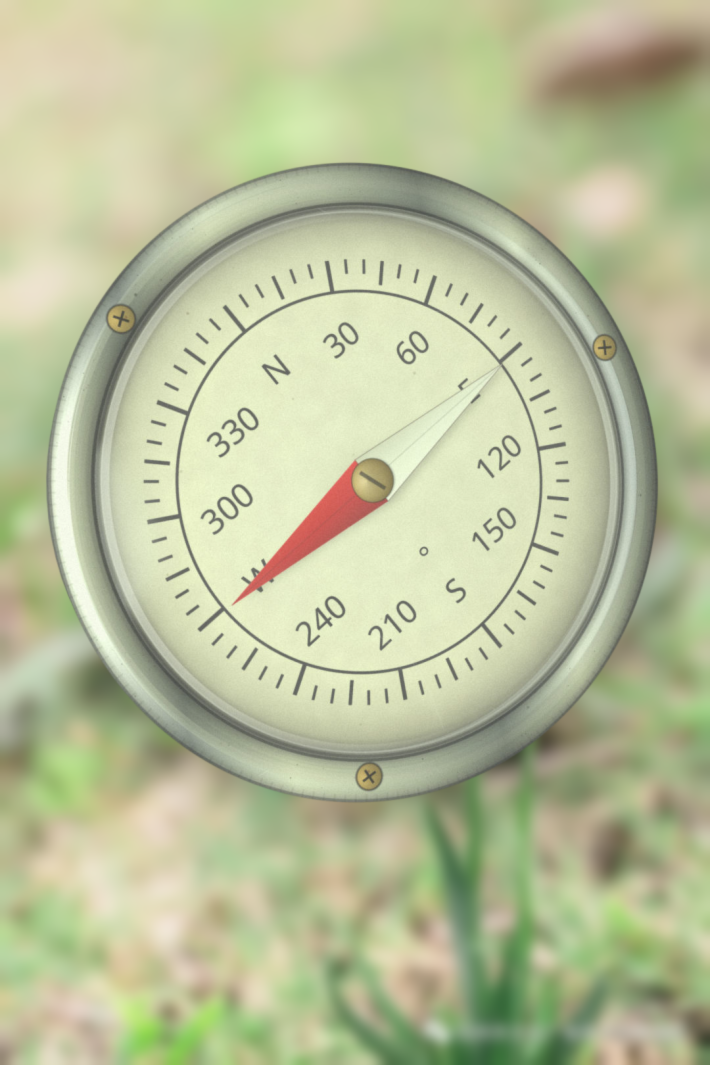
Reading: 270 °
